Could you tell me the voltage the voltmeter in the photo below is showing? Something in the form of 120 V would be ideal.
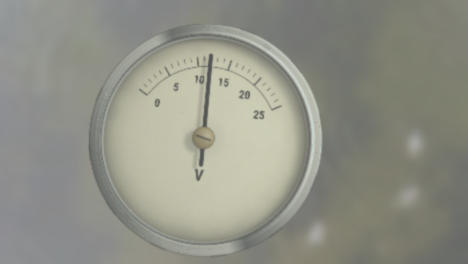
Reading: 12 V
